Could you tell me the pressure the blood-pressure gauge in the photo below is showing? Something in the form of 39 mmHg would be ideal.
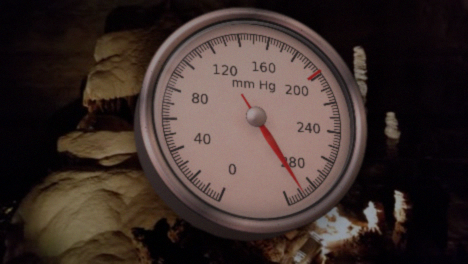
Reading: 290 mmHg
